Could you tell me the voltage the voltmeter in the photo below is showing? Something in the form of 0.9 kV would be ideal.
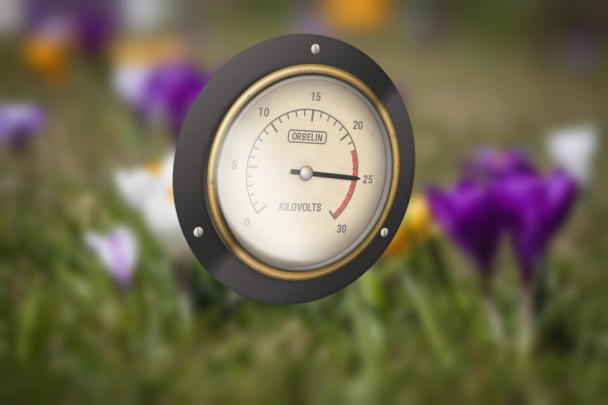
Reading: 25 kV
